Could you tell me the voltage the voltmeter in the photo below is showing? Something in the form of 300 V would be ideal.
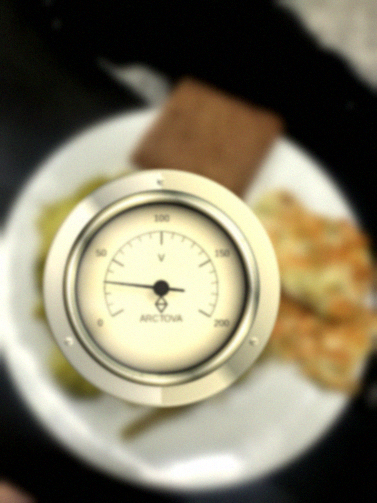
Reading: 30 V
